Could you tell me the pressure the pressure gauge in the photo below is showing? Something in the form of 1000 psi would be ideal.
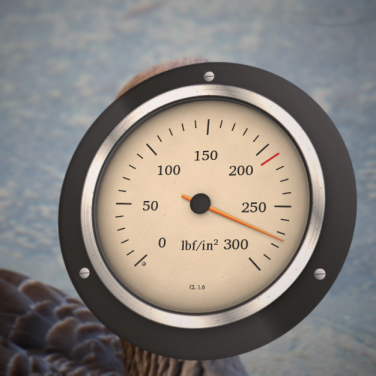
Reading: 275 psi
